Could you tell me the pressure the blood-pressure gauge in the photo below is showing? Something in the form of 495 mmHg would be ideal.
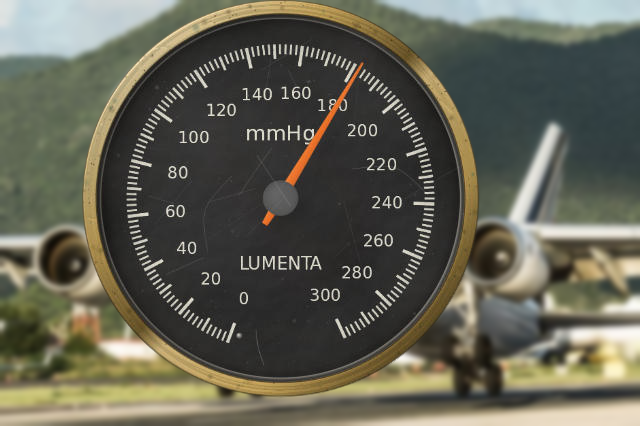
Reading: 182 mmHg
